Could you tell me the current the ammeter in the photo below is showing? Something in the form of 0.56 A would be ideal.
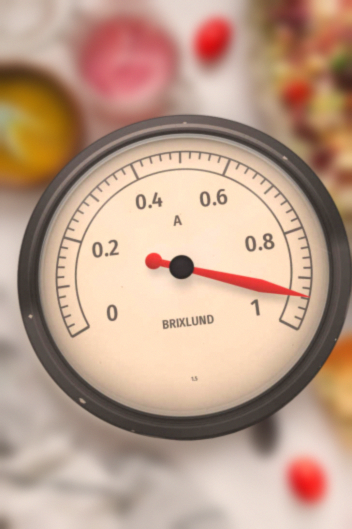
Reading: 0.94 A
